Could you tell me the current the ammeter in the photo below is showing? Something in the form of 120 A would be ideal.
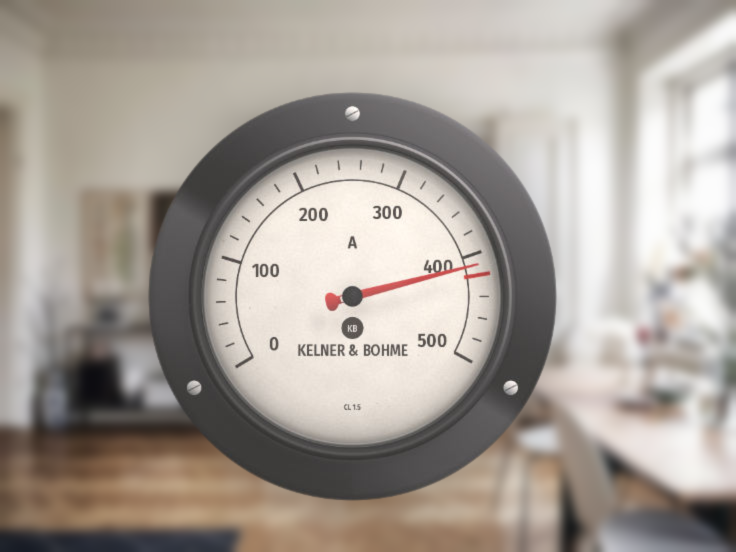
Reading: 410 A
